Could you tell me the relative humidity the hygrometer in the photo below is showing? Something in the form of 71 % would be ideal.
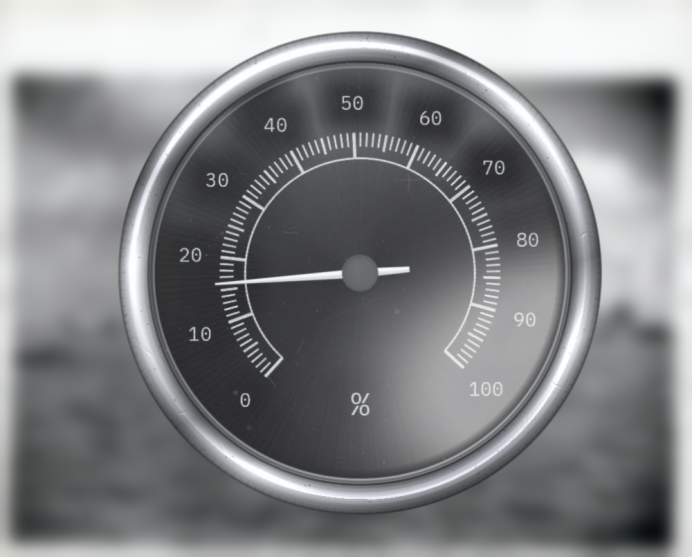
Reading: 16 %
